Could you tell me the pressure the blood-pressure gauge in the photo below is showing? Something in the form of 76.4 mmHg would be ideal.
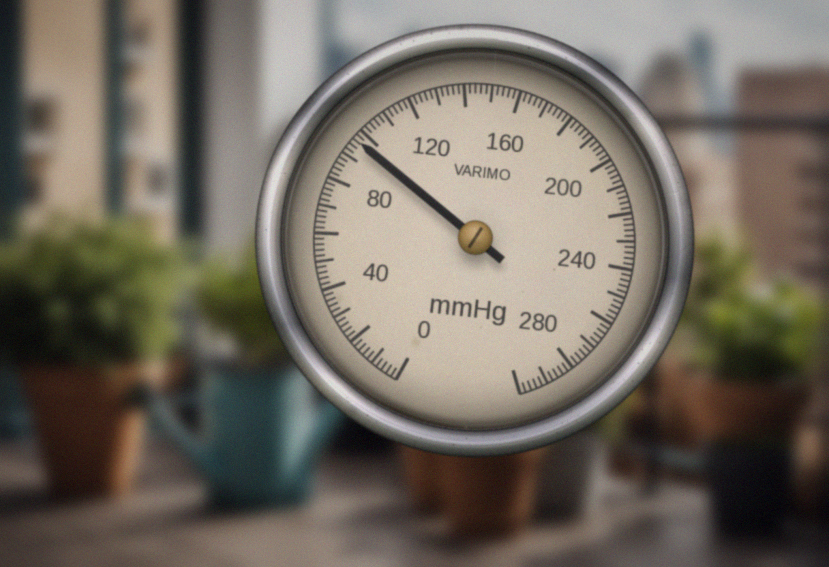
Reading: 96 mmHg
